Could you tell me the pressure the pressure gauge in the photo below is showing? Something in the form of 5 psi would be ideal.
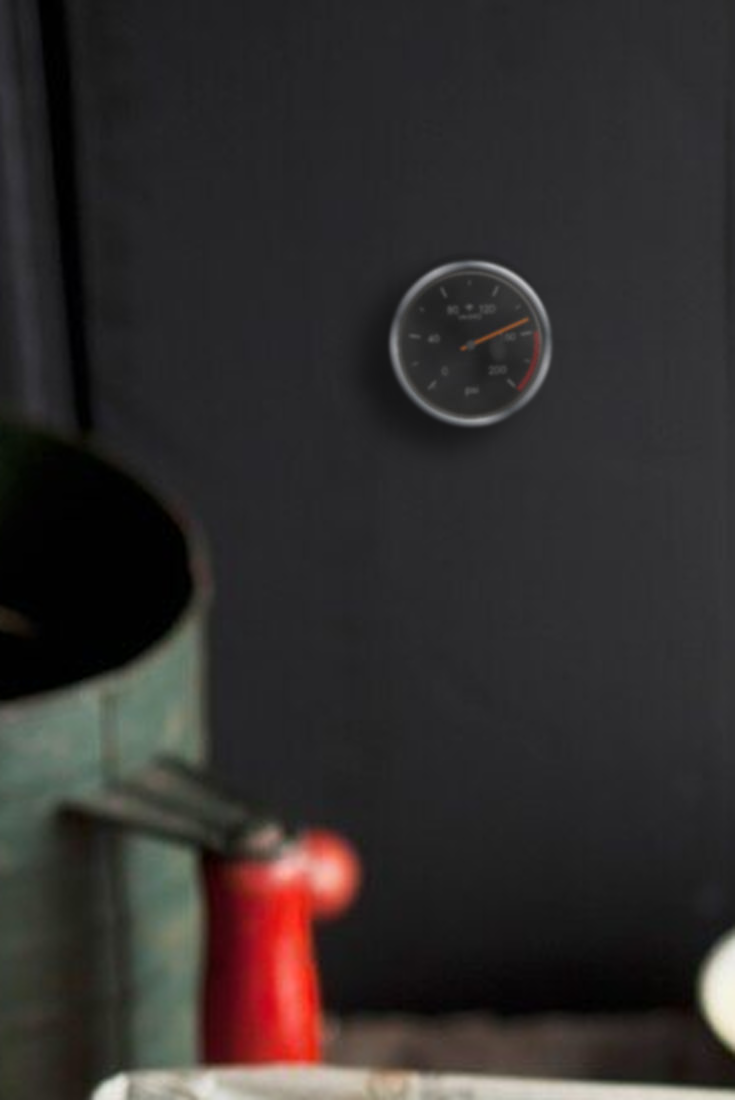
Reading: 150 psi
